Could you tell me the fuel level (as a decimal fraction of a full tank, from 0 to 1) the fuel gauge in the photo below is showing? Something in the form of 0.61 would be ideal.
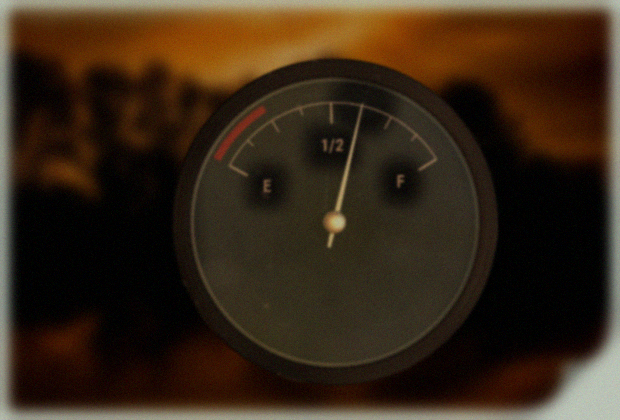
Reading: 0.625
